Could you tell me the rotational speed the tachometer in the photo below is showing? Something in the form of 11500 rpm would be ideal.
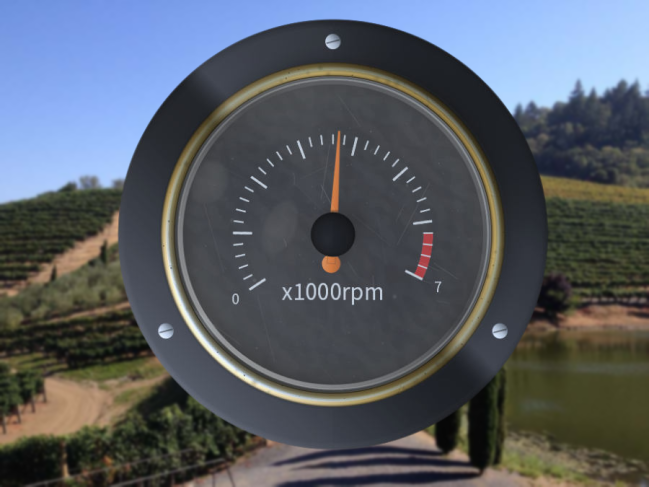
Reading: 3700 rpm
